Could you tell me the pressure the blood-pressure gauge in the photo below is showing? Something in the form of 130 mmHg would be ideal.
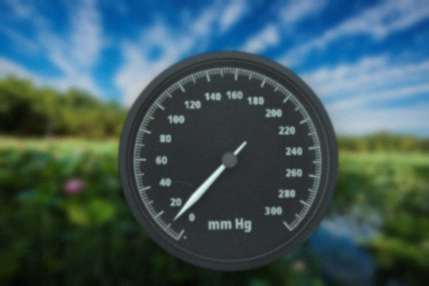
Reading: 10 mmHg
